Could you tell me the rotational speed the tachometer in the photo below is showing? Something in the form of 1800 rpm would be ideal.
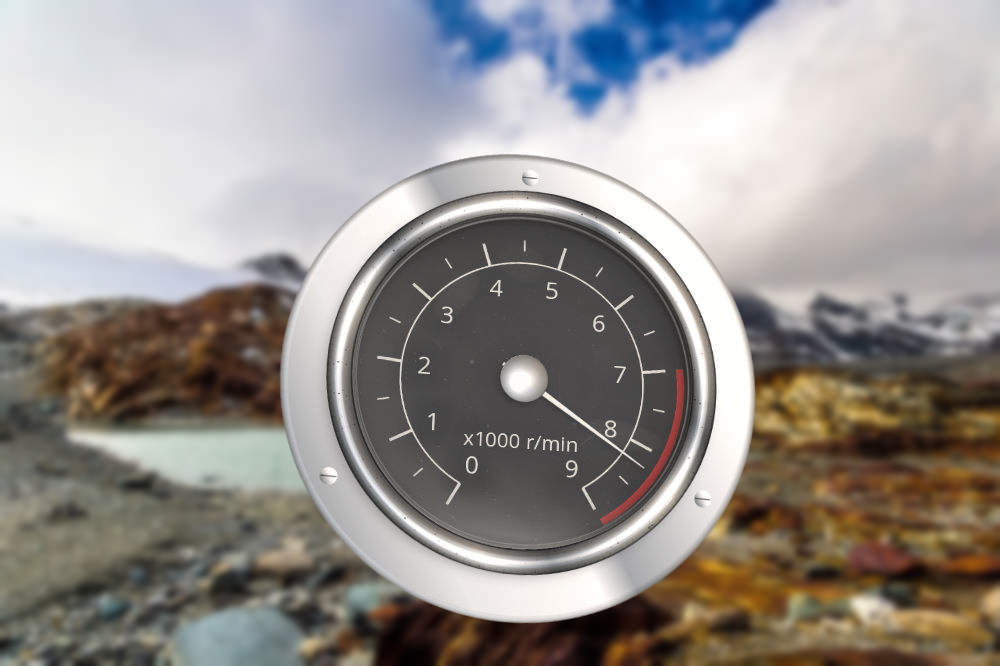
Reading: 8250 rpm
